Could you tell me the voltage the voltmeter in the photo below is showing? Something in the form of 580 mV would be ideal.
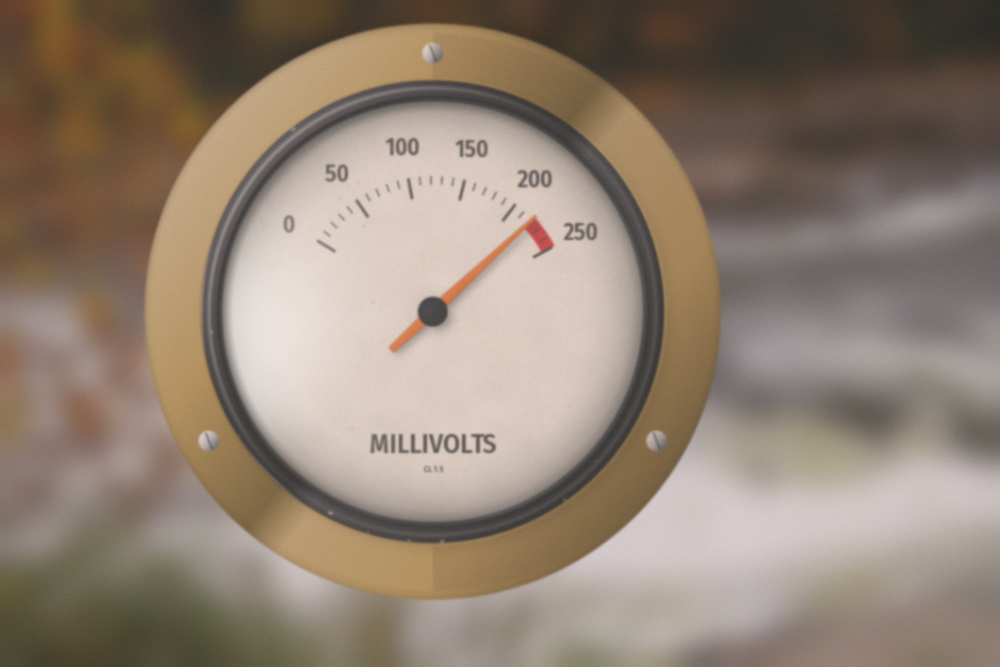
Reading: 220 mV
